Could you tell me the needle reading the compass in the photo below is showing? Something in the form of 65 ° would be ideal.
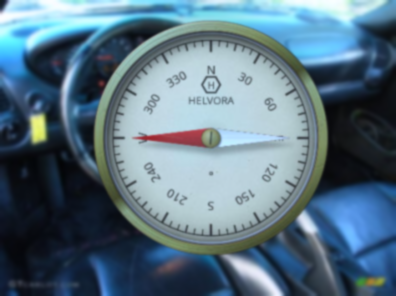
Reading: 270 °
